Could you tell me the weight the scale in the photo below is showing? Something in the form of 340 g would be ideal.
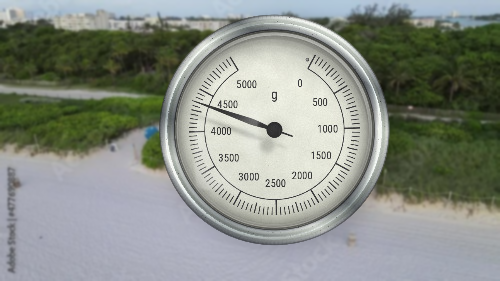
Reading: 4350 g
